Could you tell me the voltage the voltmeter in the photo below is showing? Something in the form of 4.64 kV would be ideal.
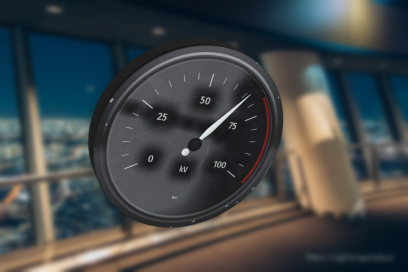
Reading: 65 kV
